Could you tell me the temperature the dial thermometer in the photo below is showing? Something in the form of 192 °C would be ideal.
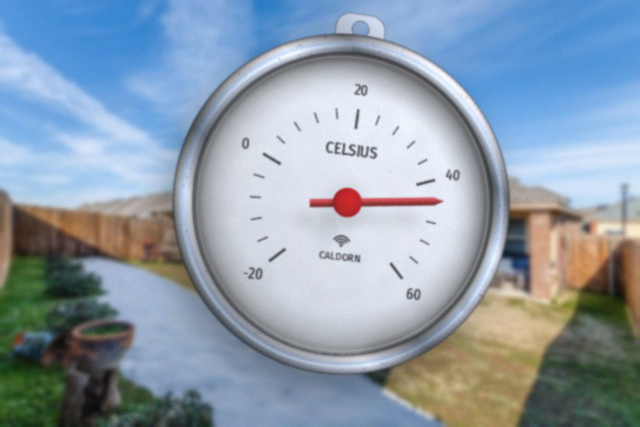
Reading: 44 °C
